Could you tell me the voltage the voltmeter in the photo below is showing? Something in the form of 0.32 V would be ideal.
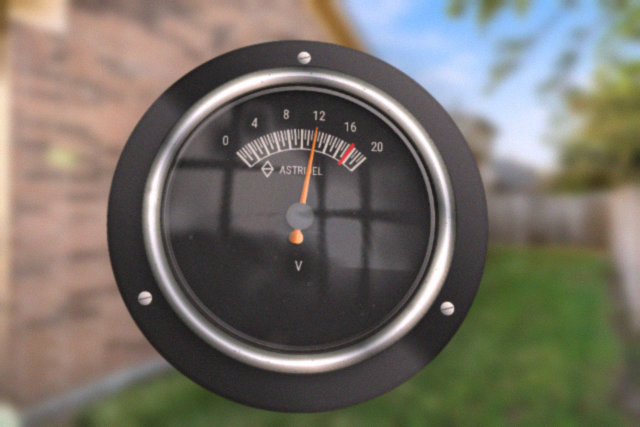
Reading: 12 V
